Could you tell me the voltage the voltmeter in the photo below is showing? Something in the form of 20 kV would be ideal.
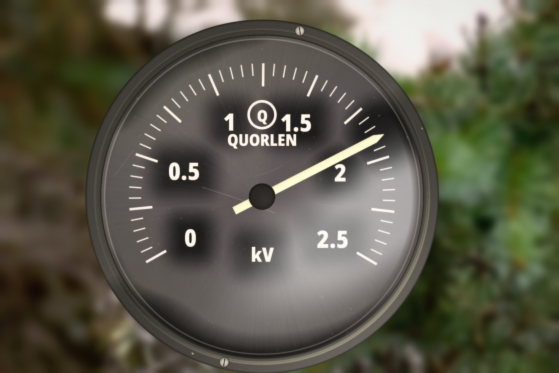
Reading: 1.9 kV
